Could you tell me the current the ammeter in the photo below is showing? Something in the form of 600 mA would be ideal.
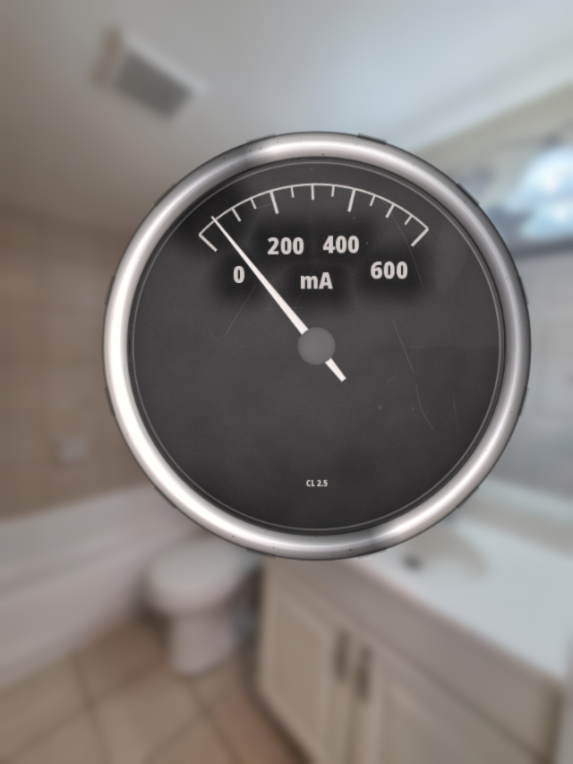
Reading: 50 mA
